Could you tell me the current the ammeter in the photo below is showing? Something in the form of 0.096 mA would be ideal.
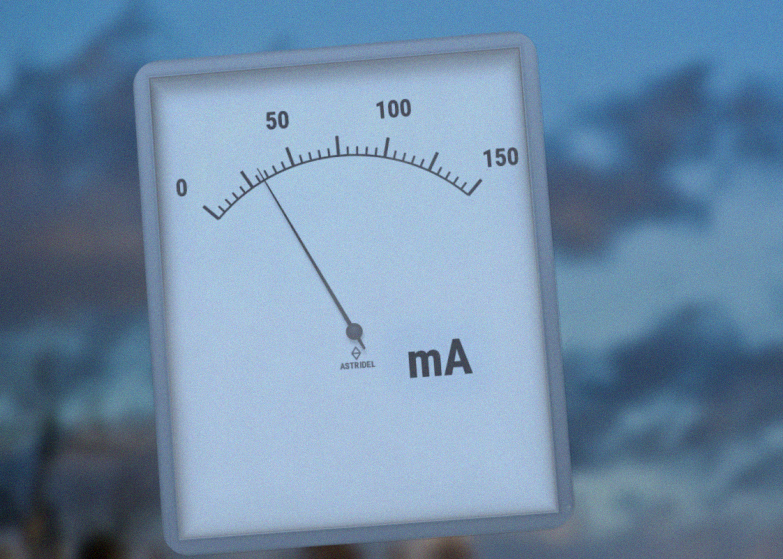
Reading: 32.5 mA
